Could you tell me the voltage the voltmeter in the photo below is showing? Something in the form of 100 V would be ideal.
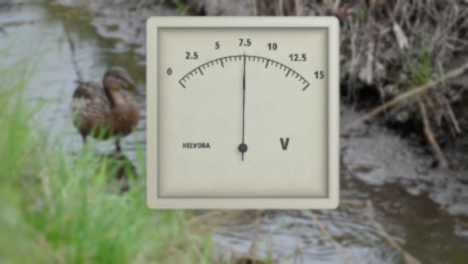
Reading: 7.5 V
